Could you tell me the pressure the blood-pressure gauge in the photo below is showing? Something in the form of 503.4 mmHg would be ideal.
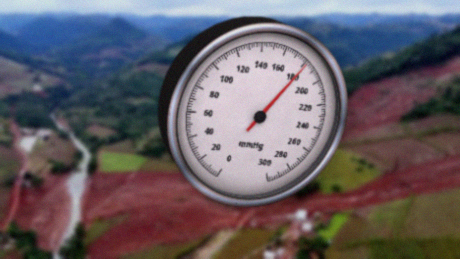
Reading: 180 mmHg
